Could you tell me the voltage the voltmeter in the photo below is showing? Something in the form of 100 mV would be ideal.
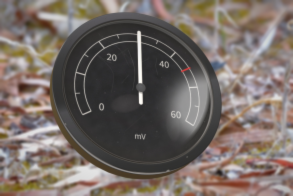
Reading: 30 mV
